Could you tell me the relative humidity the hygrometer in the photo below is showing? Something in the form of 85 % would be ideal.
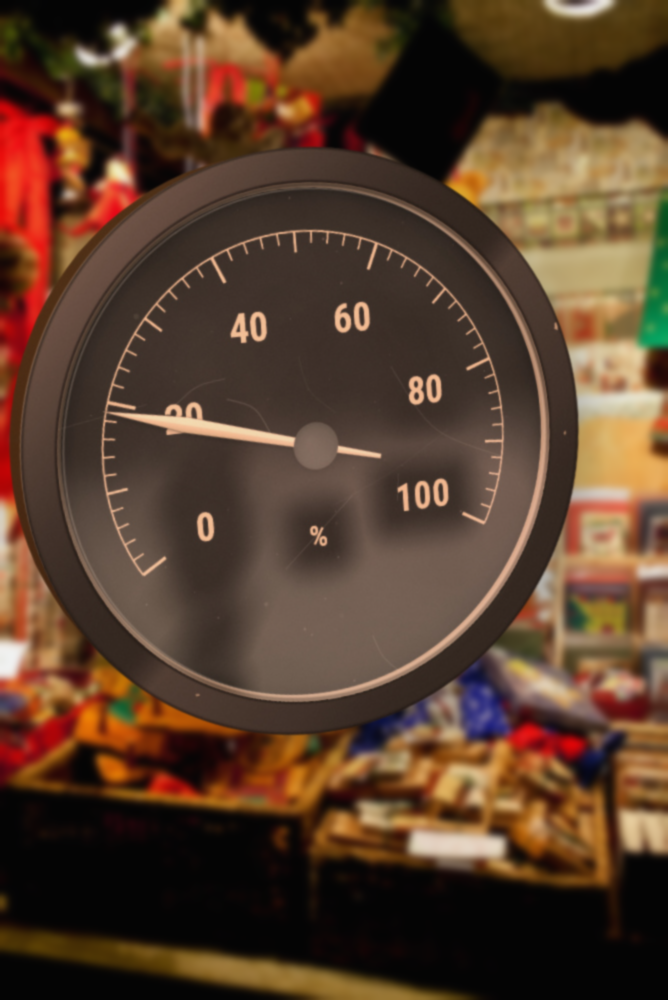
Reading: 19 %
